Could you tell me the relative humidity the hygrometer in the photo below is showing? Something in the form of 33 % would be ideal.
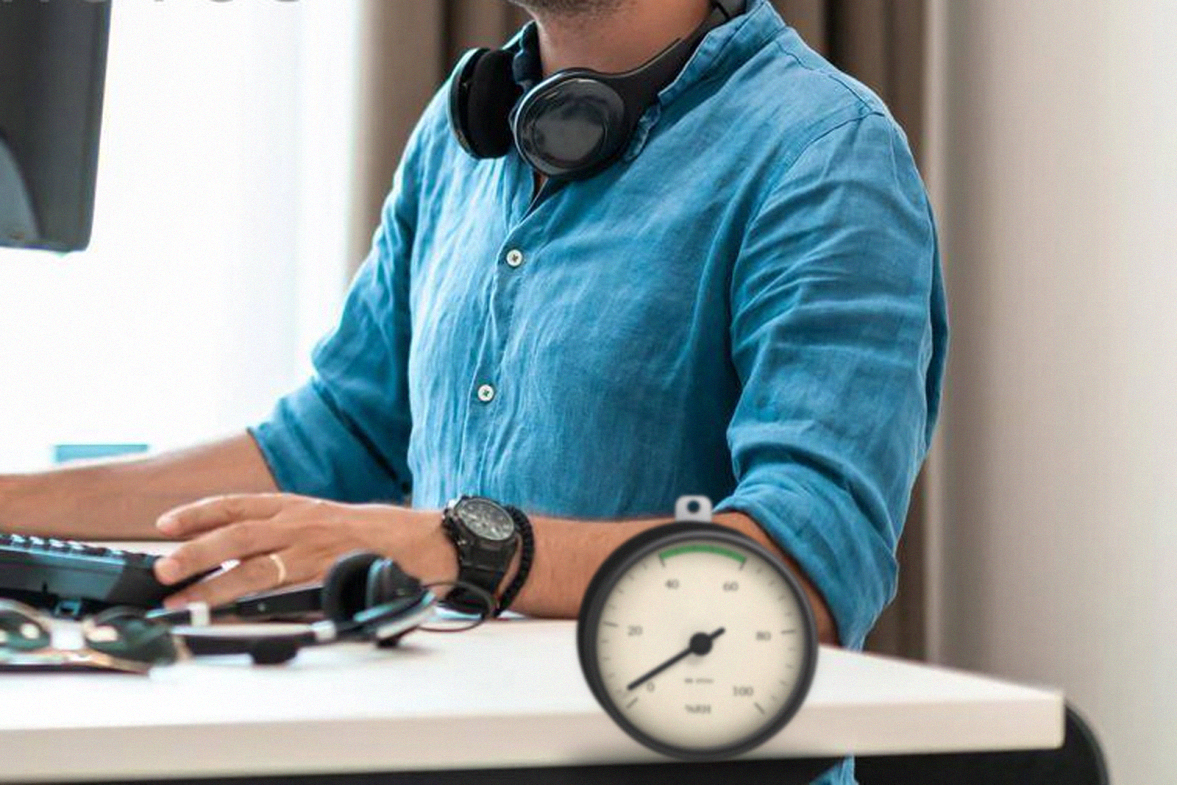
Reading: 4 %
